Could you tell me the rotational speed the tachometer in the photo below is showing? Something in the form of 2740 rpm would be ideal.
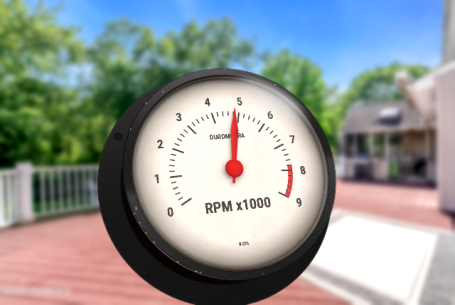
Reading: 4800 rpm
